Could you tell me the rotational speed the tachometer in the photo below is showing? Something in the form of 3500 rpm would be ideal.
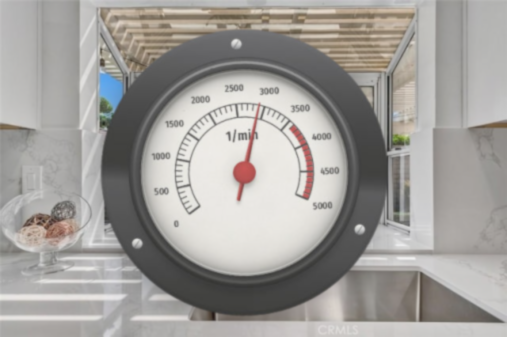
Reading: 2900 rpm
